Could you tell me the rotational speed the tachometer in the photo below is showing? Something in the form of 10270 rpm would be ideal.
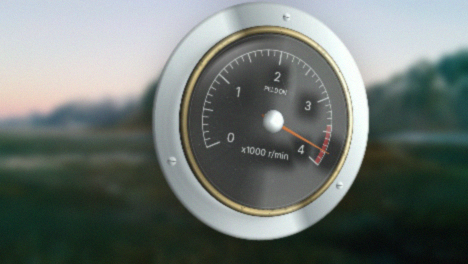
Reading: 3800 rpm
